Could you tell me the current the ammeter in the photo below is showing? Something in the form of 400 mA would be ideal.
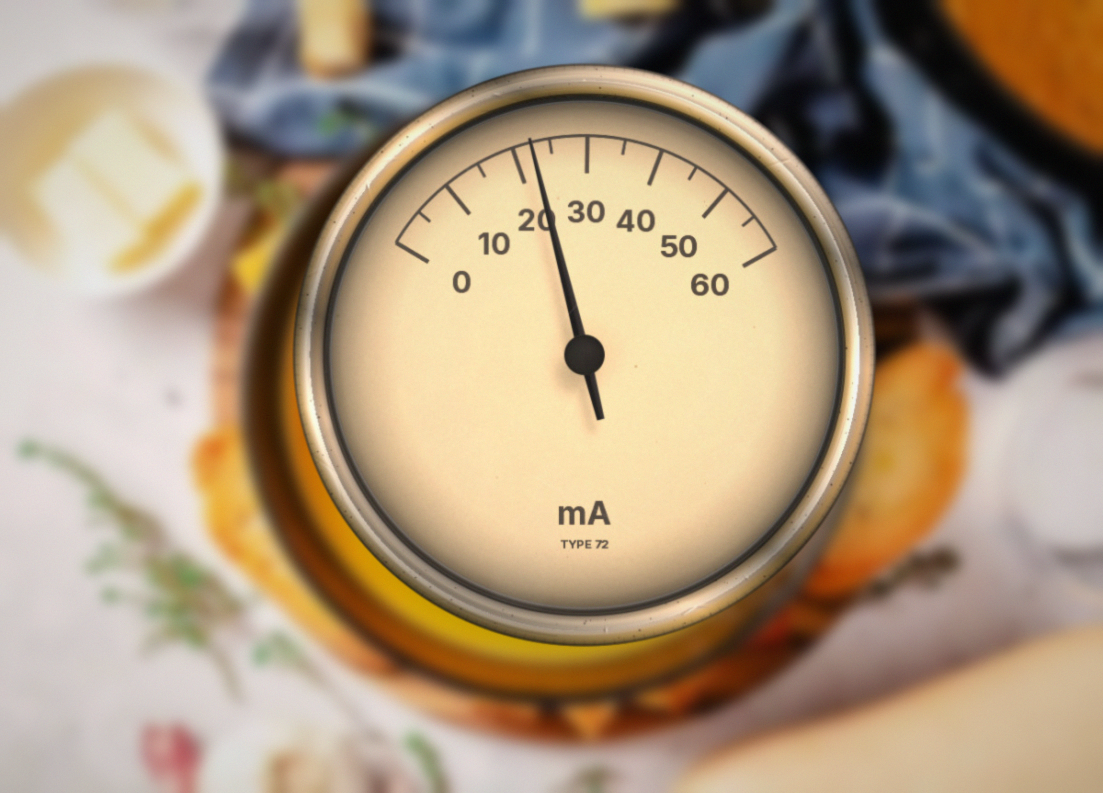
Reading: 22.5 mA
